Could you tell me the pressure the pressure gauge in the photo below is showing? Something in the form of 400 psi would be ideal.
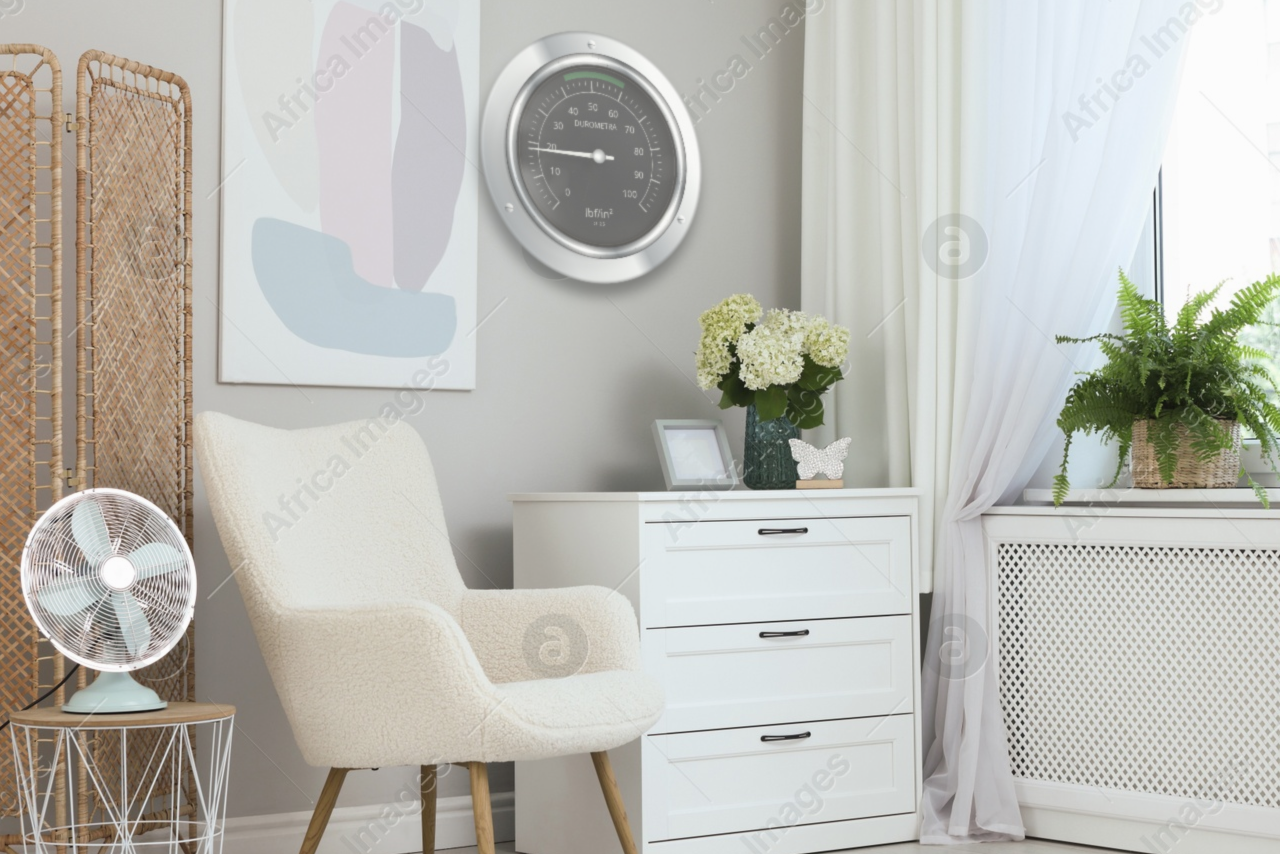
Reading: 18 psi
